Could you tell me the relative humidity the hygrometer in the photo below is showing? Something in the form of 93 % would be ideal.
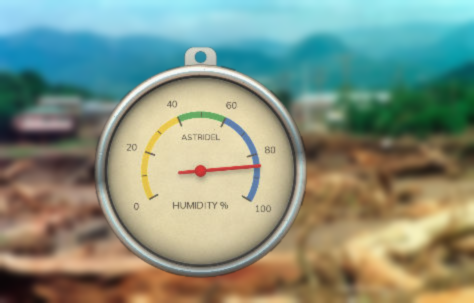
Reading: 85 %
